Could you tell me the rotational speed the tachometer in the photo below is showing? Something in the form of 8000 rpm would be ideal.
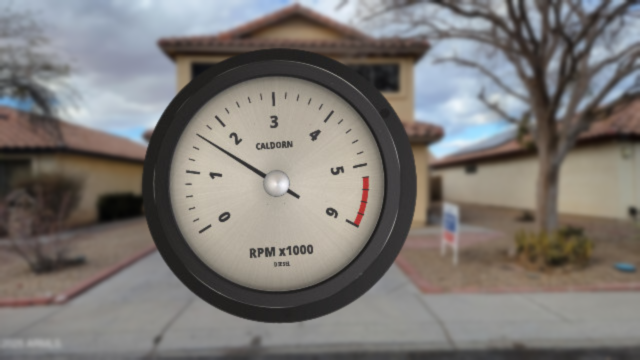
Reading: 1600 rpm
